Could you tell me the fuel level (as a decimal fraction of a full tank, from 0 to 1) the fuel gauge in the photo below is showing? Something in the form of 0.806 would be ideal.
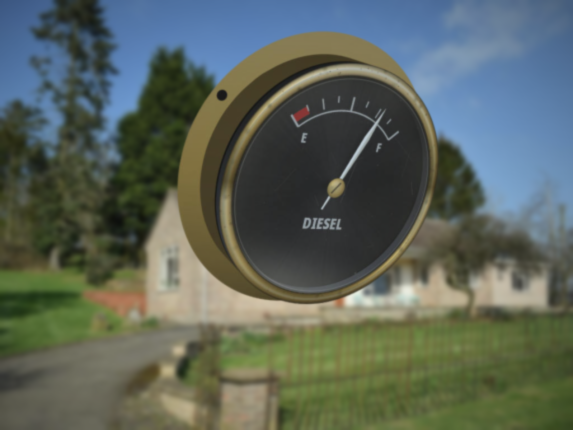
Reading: 0.75
